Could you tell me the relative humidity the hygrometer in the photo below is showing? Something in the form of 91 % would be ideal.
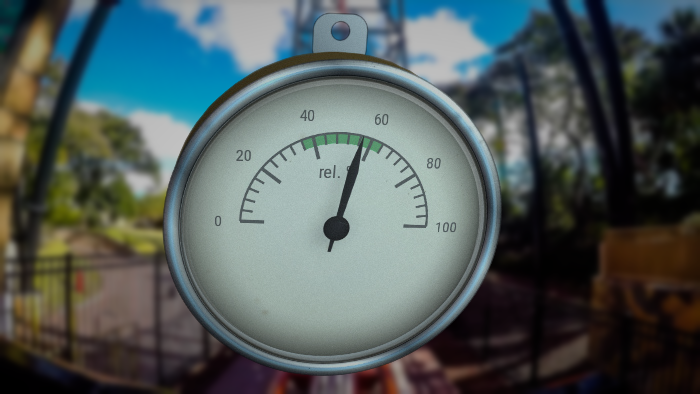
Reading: 56 %
